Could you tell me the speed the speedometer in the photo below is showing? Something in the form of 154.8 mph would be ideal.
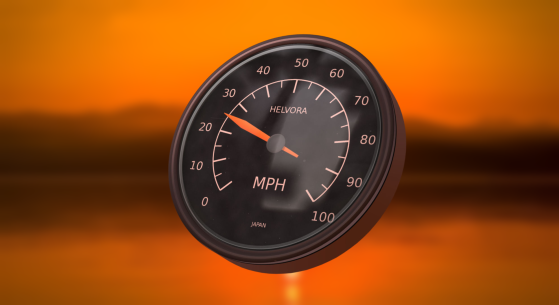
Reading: 25 mph
